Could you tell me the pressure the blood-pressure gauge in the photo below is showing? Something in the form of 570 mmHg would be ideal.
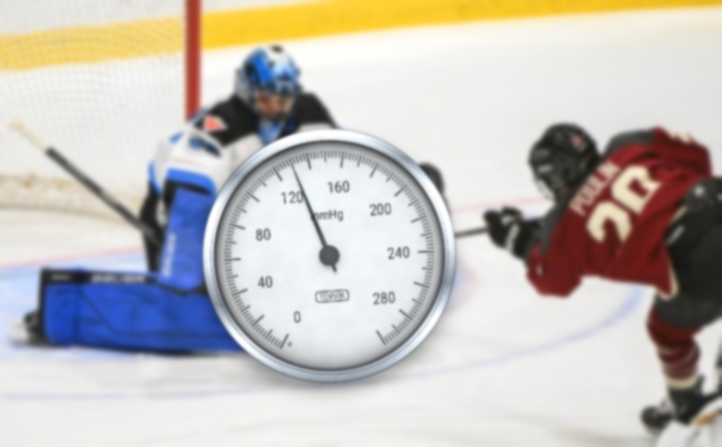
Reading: 130 mmHg
